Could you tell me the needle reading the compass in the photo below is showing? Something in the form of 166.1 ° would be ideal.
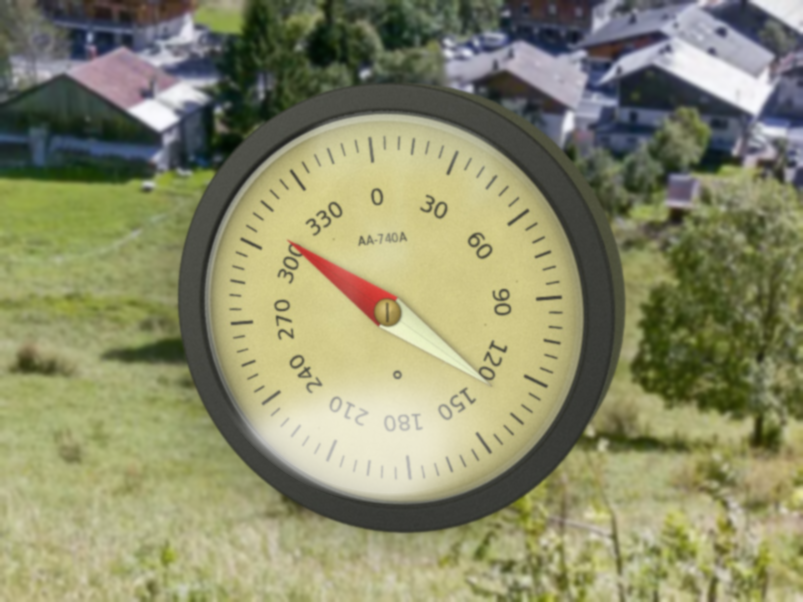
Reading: 310 °
